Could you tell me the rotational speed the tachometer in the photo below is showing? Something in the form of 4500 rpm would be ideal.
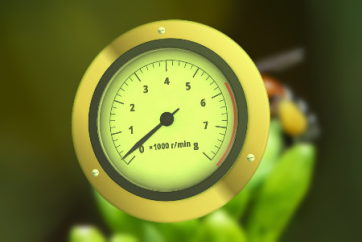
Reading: 200 rpm
